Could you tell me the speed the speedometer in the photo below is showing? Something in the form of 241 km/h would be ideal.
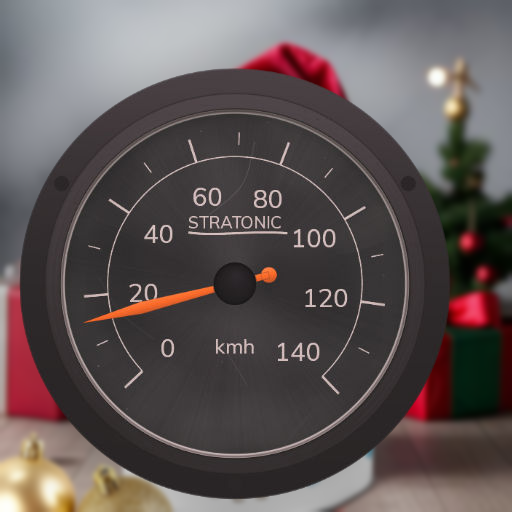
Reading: 15 km/h
